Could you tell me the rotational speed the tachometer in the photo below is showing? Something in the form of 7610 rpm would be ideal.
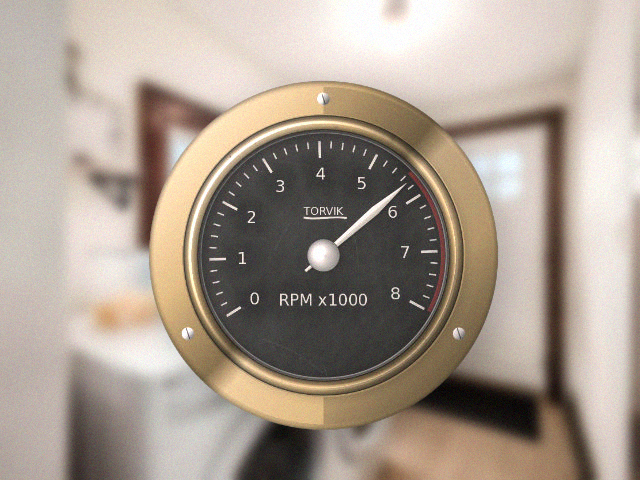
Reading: 5700 rpm
